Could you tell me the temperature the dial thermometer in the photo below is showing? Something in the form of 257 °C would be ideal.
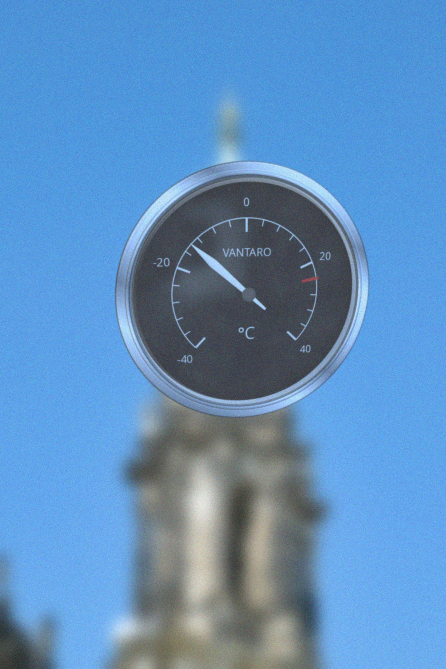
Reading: -14 °C
